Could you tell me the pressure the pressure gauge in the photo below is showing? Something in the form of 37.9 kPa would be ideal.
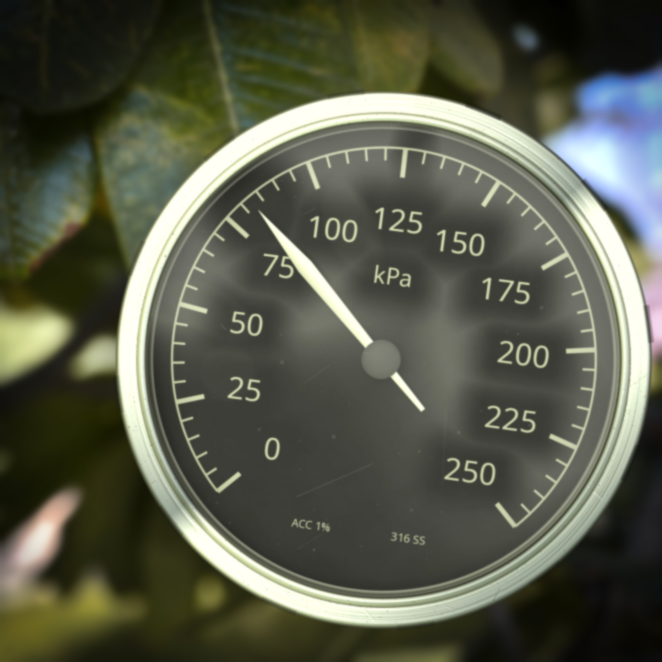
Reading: 82.5 kPa
